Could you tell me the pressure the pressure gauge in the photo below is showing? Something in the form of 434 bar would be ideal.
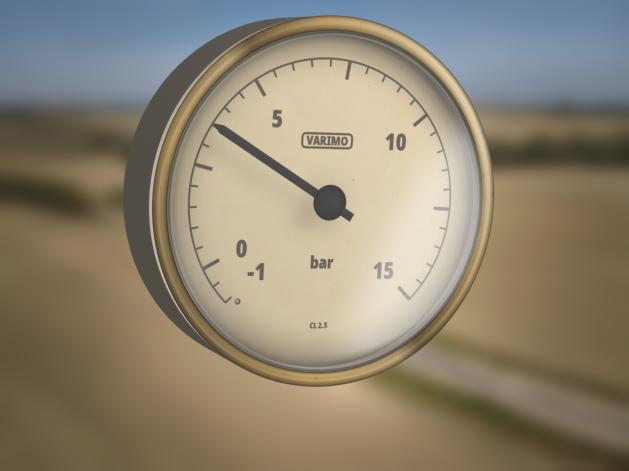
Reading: 3.5 bar
